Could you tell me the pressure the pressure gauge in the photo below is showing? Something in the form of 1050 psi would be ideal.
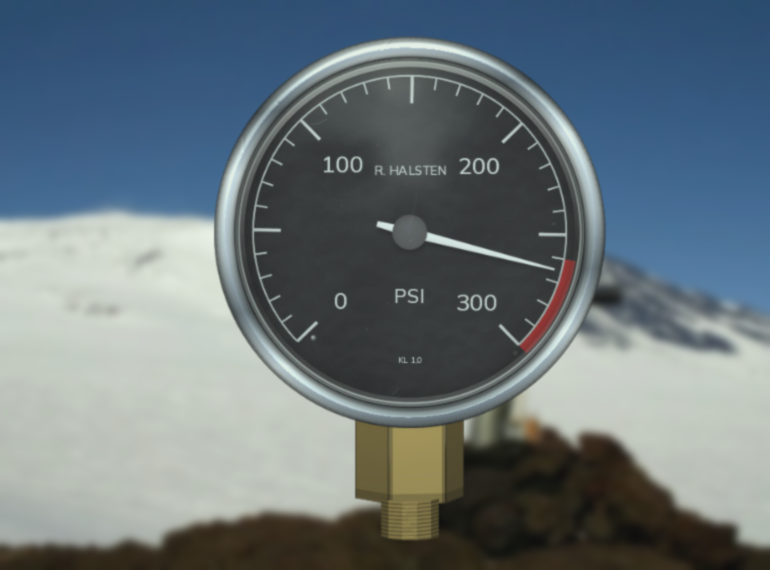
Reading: 265 psi
